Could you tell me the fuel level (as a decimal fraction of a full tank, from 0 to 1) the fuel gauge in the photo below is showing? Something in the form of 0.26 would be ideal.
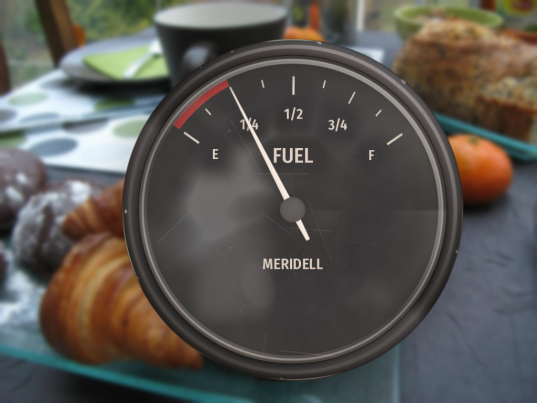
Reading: 0.25
